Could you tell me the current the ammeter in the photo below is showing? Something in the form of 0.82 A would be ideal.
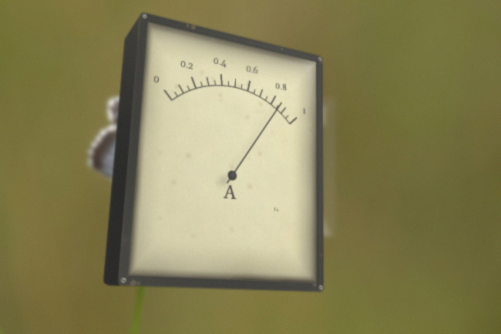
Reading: 0.85 A
